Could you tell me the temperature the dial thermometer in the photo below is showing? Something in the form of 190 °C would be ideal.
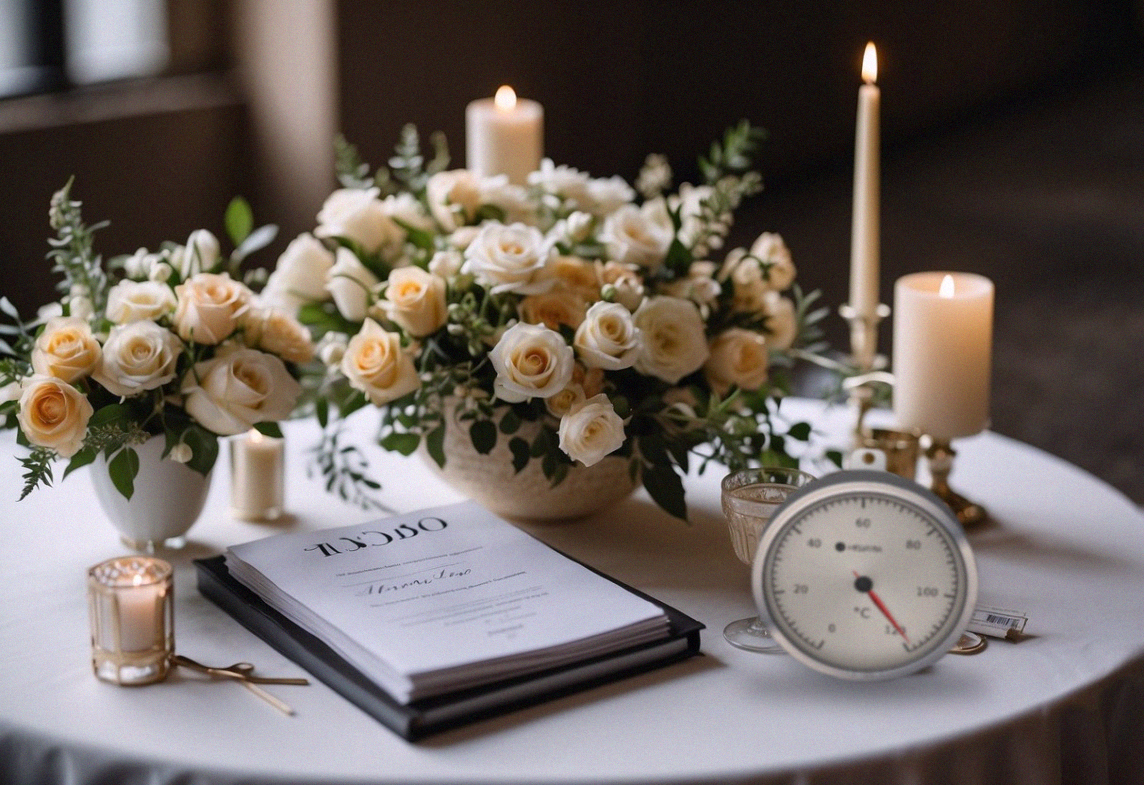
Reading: 118 °C
